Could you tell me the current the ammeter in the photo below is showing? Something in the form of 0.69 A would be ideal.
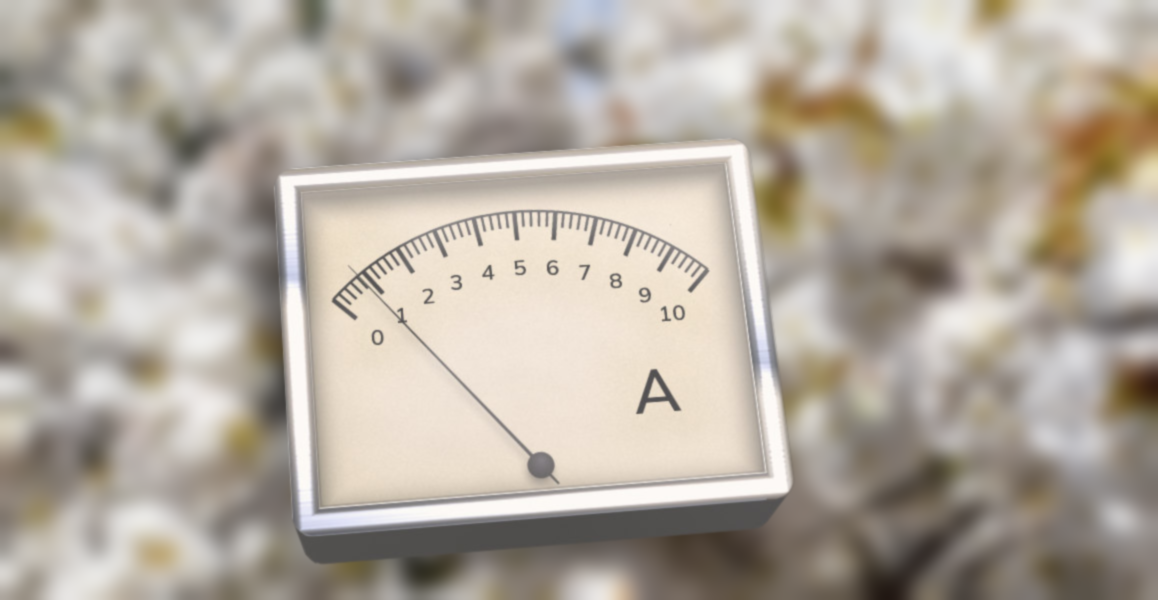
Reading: 0.8 A
